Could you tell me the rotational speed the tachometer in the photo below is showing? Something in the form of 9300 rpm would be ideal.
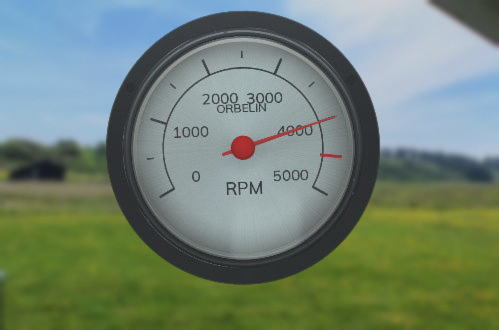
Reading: 4000 rpm
